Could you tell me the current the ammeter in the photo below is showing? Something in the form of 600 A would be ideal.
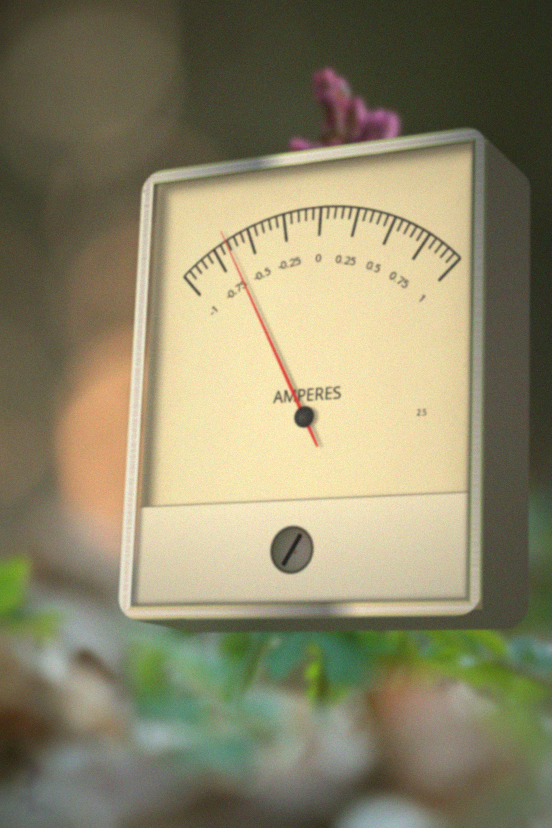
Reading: -0.65 A
